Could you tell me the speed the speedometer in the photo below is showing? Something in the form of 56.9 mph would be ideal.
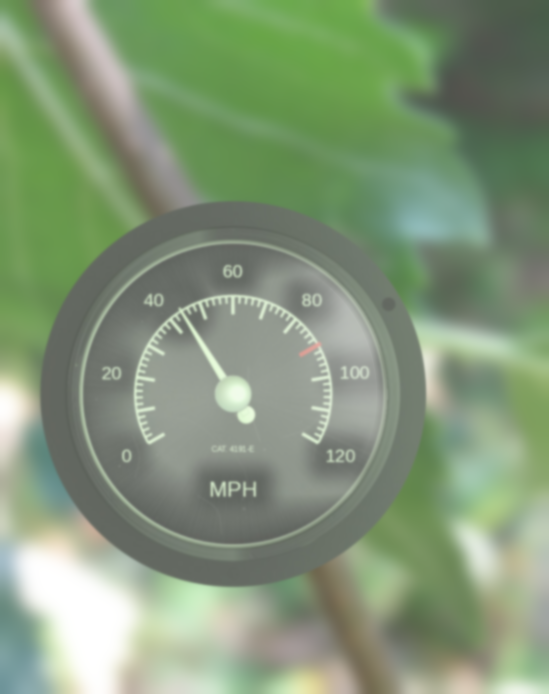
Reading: 44 mph
